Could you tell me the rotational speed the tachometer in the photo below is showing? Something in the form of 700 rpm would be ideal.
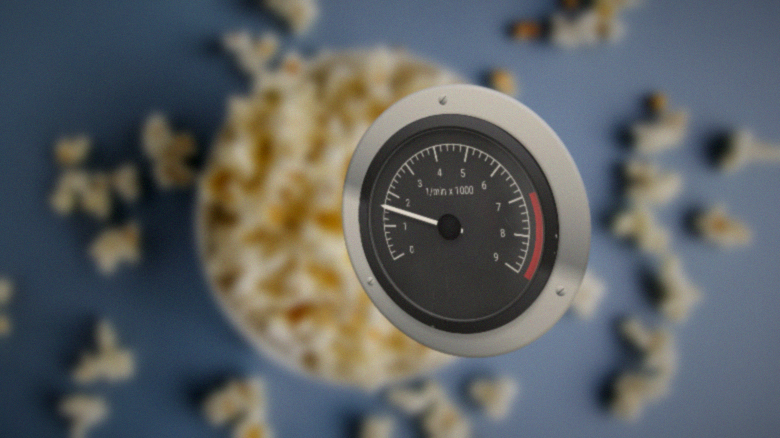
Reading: 1600 rpm
